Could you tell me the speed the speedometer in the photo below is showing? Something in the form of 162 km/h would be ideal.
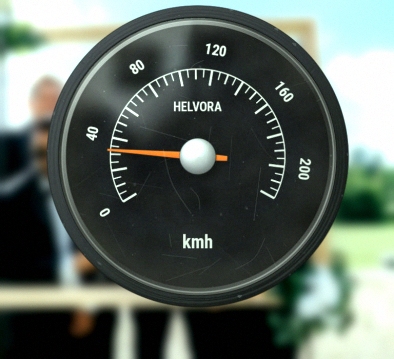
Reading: 32.5 km/h
